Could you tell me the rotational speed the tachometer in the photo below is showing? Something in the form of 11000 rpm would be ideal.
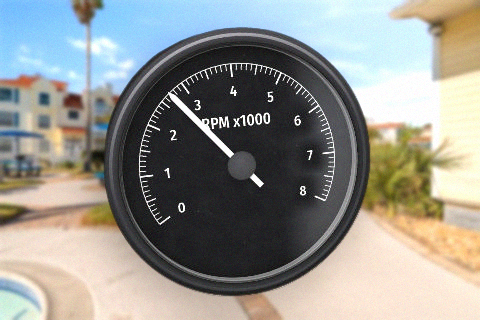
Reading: 2700 rpm
